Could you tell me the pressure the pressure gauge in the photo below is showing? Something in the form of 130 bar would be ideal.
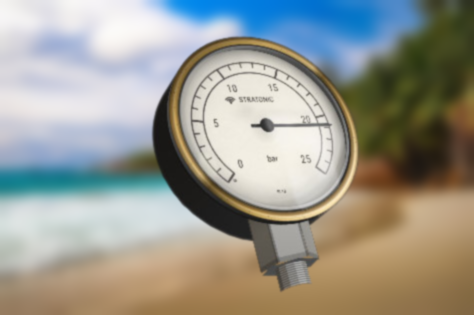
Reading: 21 bar
